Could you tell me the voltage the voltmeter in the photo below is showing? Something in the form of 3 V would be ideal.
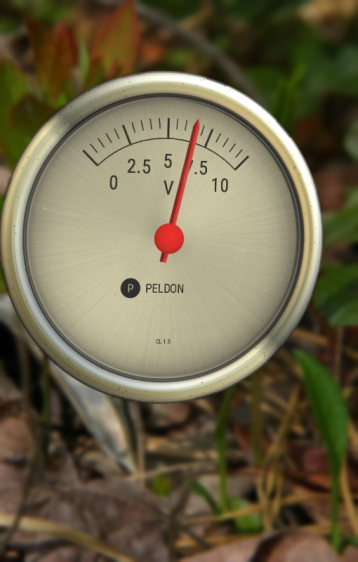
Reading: 6.5 V
